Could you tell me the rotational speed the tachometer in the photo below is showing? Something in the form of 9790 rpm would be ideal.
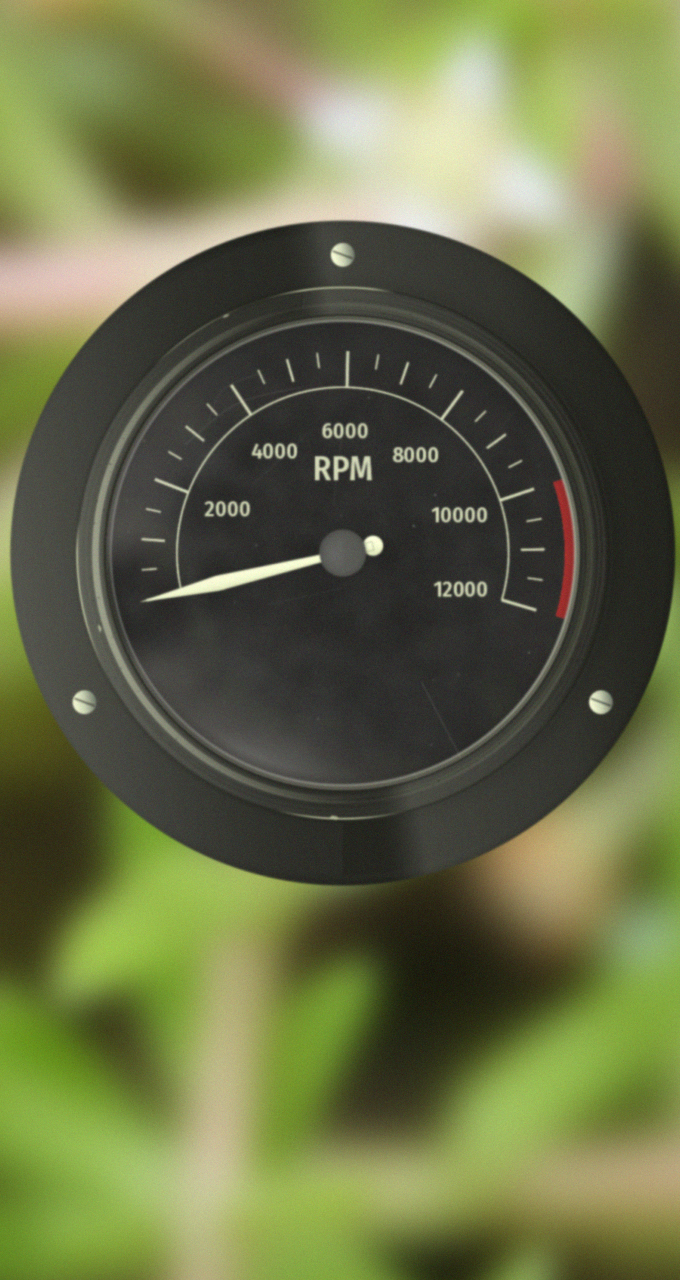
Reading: 0 rpm
